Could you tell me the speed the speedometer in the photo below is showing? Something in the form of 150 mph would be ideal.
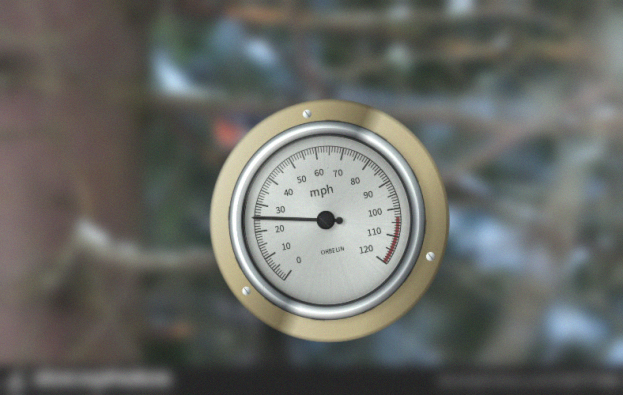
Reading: 25 mph
